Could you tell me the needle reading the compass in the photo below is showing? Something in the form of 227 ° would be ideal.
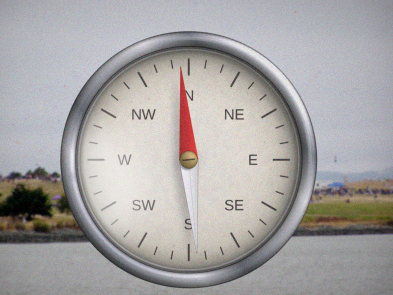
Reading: 355 °
